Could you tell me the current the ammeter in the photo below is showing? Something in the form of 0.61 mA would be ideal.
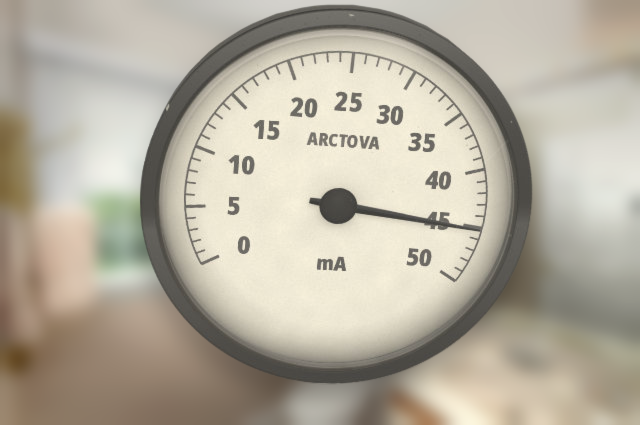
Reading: 45 mA
